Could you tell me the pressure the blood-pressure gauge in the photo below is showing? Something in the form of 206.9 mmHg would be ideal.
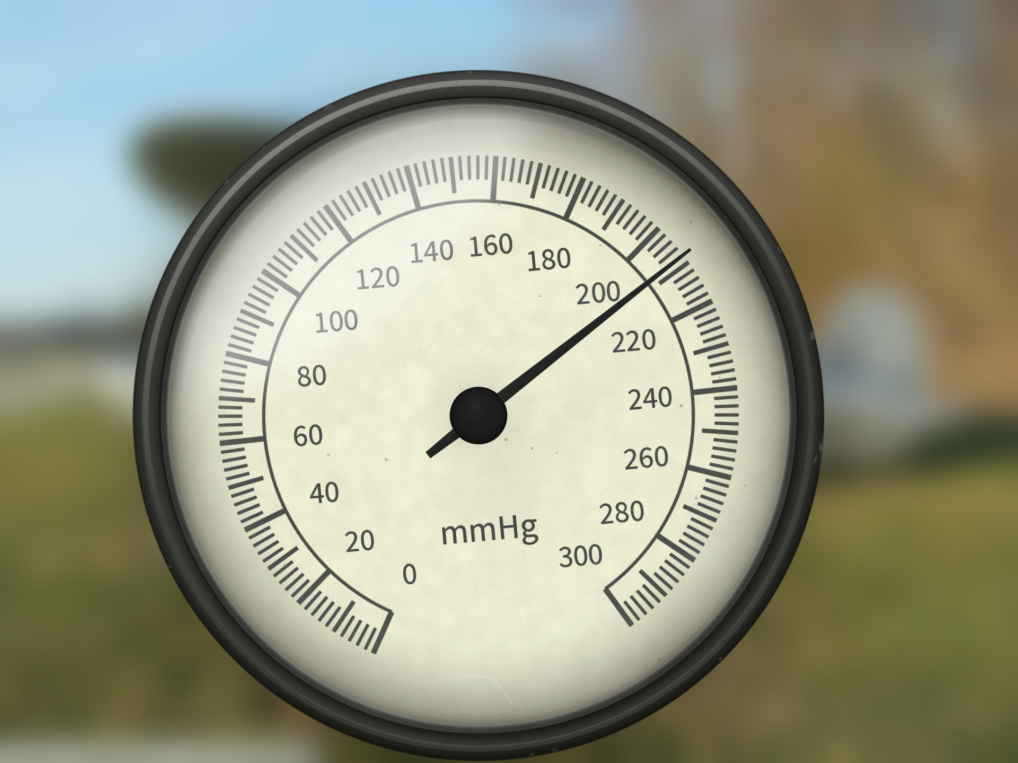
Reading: 208 mmHg
